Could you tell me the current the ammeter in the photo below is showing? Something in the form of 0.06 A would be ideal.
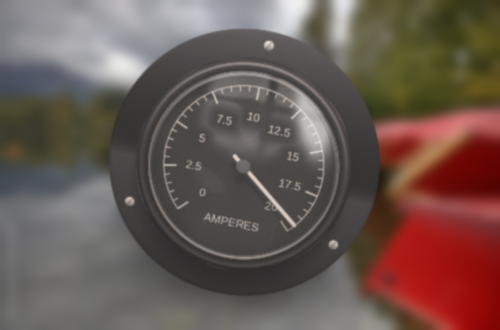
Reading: 19.5 A
